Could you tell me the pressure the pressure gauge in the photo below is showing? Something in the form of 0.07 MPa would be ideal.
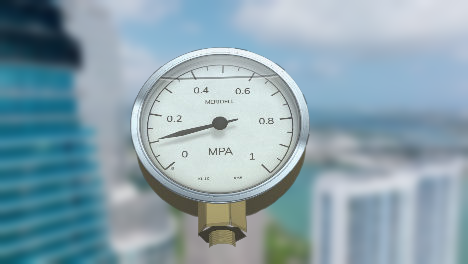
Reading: 0.1 MPa
